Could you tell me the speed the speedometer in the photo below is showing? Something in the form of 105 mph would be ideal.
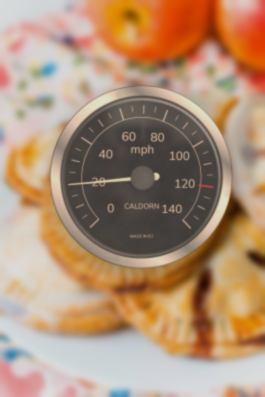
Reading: 20 mph
